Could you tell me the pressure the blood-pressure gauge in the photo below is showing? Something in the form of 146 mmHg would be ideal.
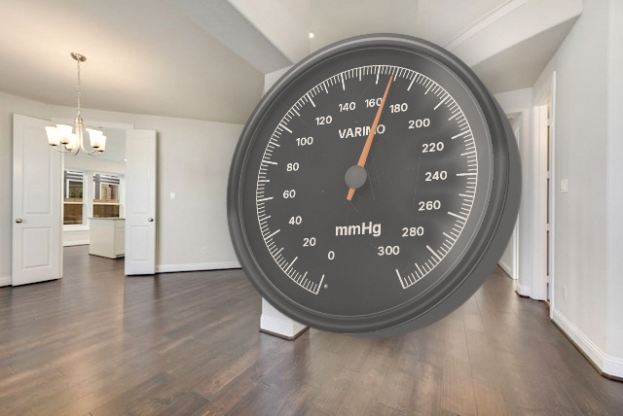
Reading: 170 mmHg
